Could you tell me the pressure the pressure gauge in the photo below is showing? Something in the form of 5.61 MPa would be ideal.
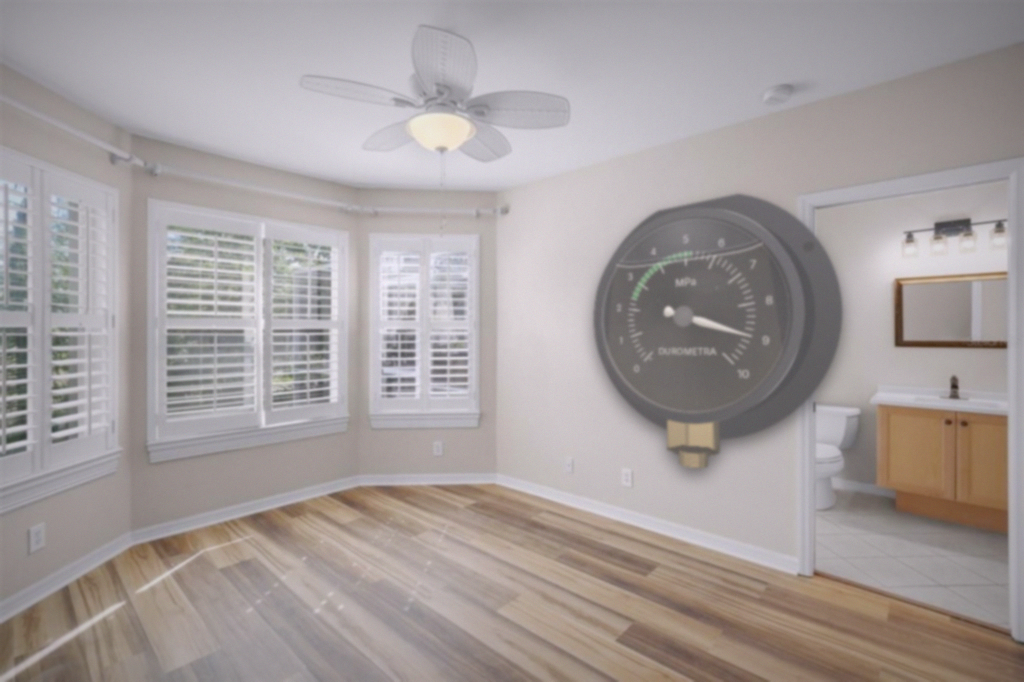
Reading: 9 MPa
